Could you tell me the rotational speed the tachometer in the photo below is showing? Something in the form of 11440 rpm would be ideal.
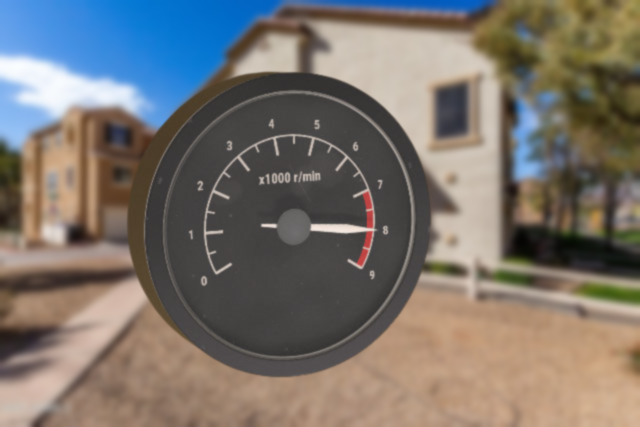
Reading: 8000 rpm
